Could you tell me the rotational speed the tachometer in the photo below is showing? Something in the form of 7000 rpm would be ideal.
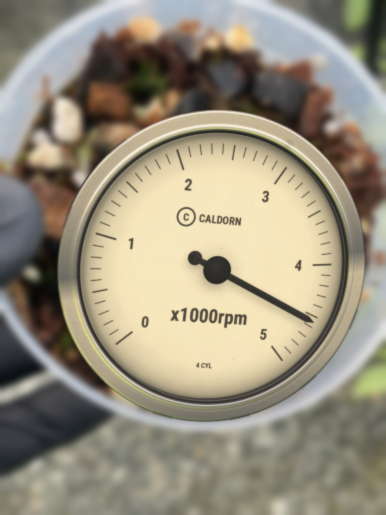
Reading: 4550 rpm
